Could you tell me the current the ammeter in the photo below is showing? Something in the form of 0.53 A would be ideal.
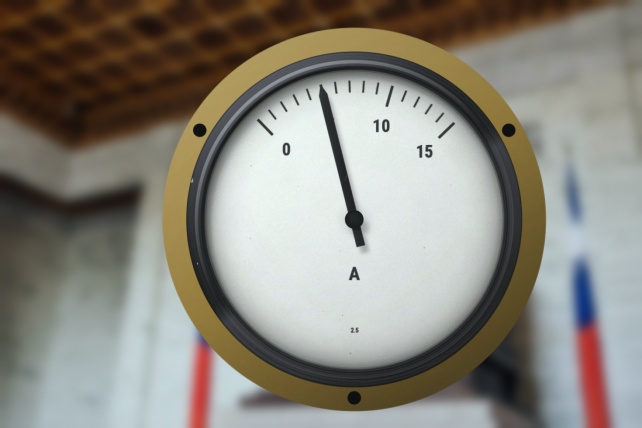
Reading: 5 A
